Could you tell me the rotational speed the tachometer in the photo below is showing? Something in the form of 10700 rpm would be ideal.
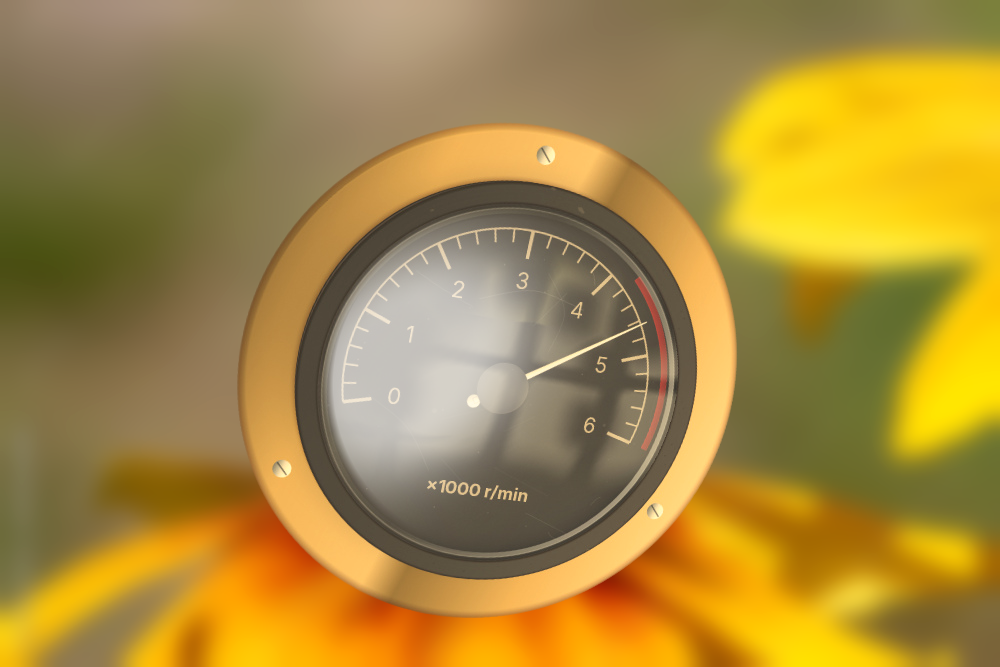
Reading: 4600 rpm
